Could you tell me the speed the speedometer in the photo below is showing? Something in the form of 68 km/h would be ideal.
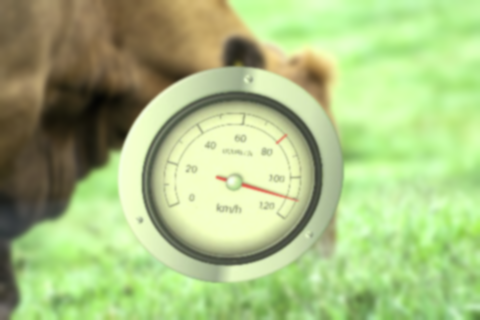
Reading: 110 km/h
